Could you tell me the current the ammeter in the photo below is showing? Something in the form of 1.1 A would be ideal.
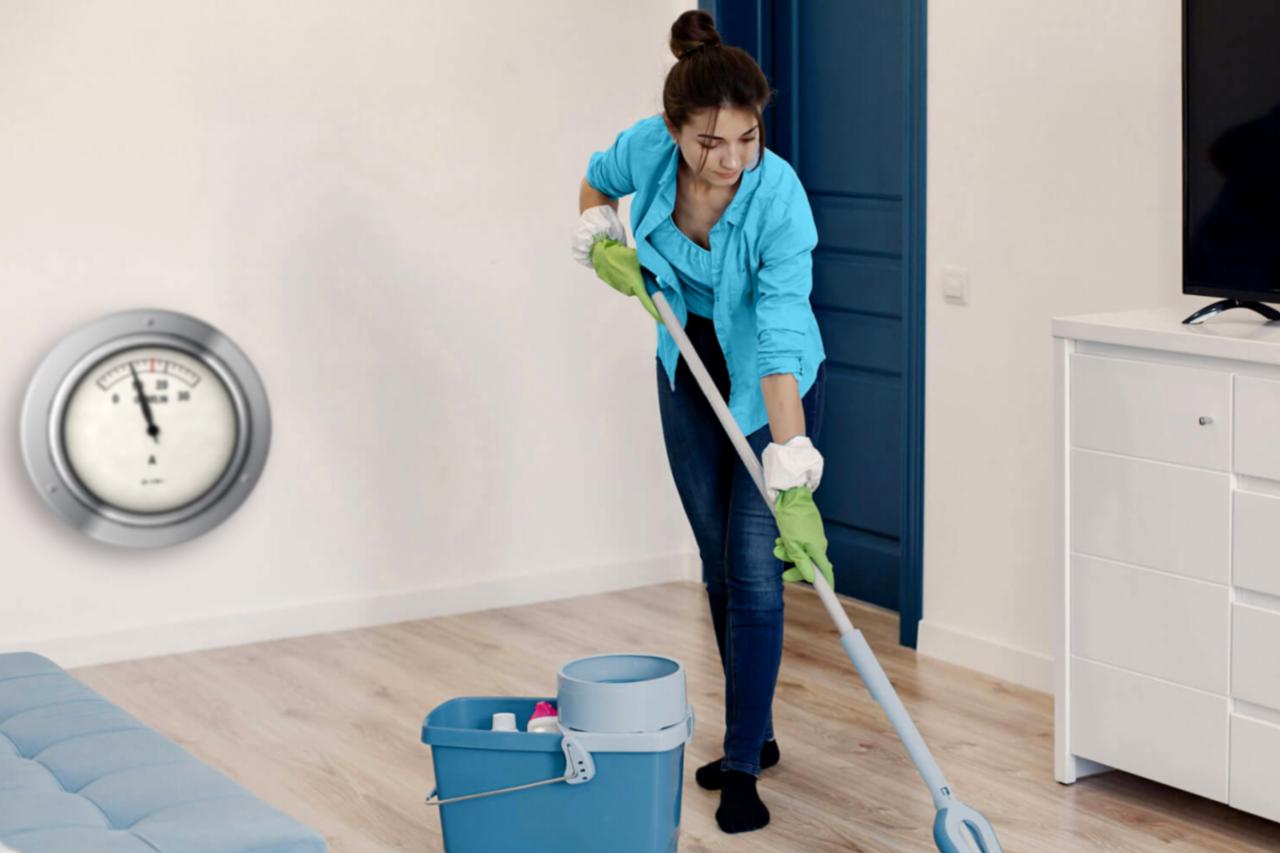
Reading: 10 A
